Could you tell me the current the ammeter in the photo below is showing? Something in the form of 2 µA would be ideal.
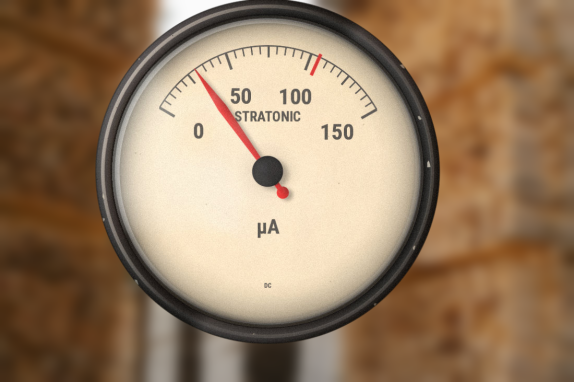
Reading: 30 µA
